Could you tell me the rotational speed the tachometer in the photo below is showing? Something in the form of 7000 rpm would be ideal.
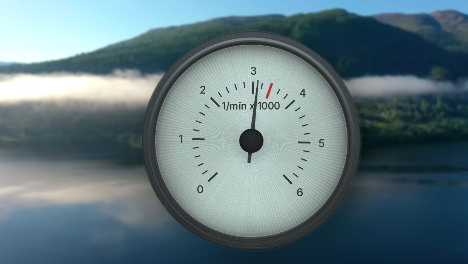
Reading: 3100 rpm
